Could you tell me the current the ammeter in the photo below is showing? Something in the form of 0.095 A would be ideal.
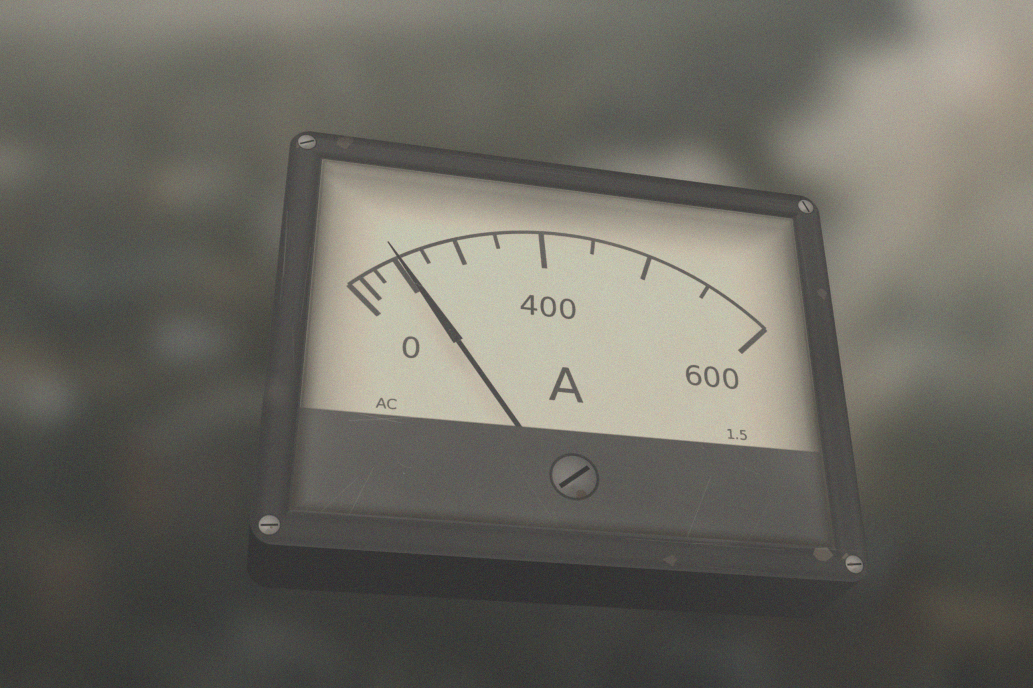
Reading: 200 A
